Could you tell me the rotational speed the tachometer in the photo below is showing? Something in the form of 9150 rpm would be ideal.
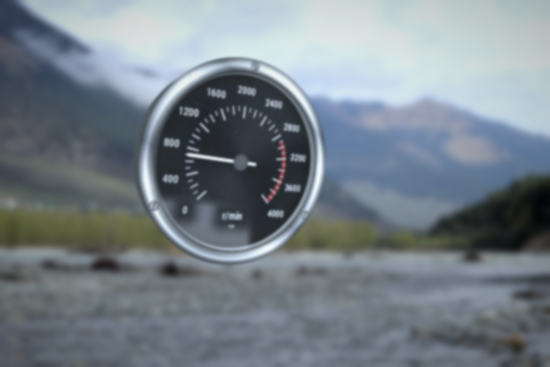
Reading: 700 rpm
